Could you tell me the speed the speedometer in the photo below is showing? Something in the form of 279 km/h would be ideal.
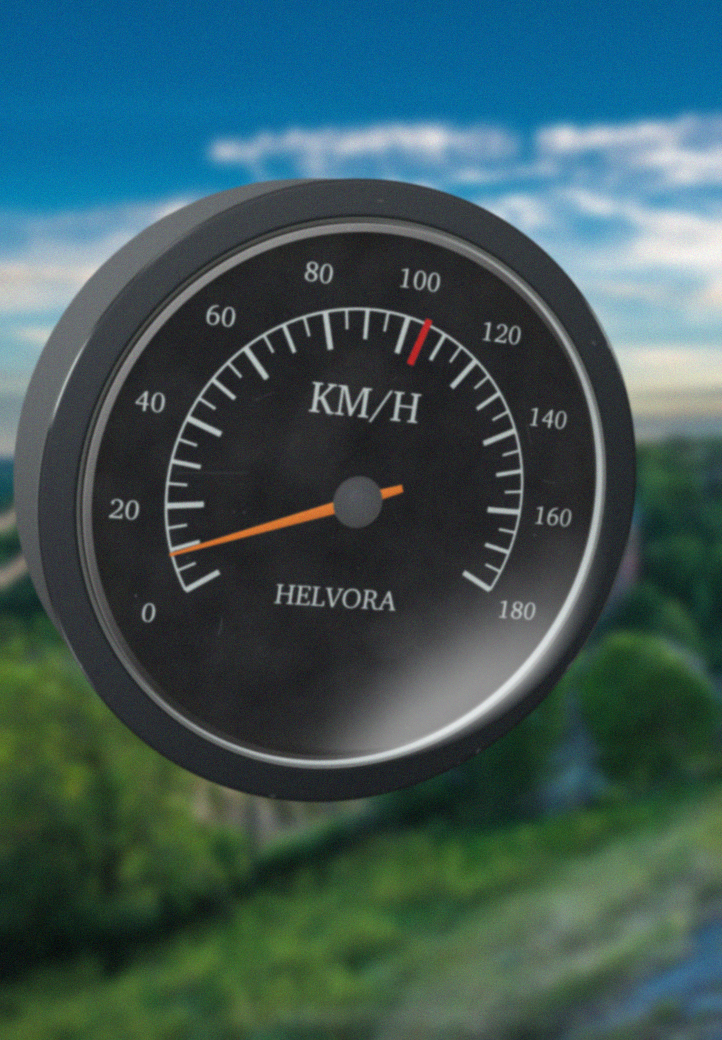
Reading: 10 km/h
